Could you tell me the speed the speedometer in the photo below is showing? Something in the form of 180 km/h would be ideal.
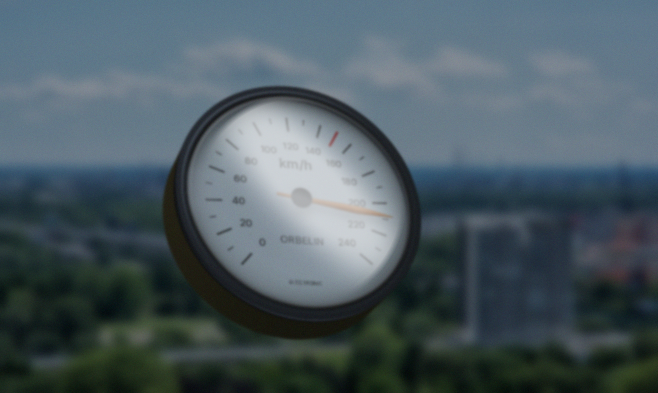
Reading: 210 km/h
